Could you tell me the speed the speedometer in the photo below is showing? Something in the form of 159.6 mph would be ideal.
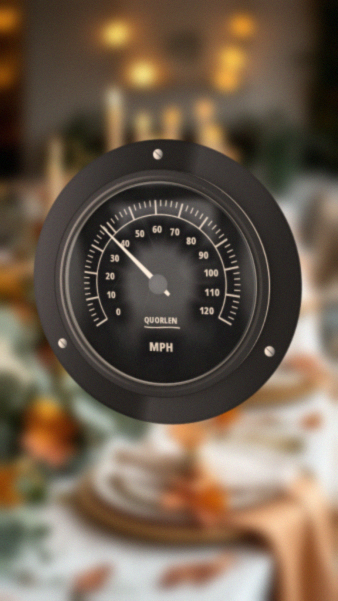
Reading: 38 mph
